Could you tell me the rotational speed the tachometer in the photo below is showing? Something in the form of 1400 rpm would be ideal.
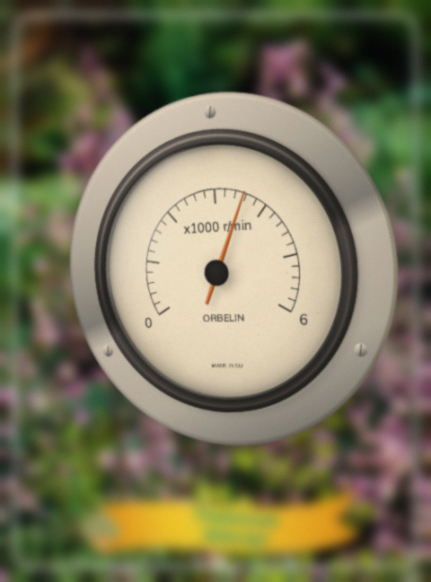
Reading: 3600 rpm
